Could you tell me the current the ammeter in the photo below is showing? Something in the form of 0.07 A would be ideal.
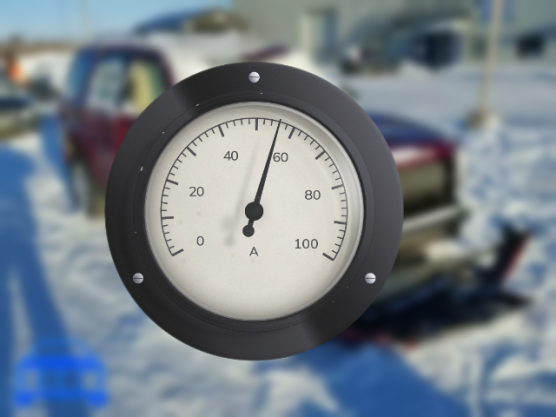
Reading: 56 A
